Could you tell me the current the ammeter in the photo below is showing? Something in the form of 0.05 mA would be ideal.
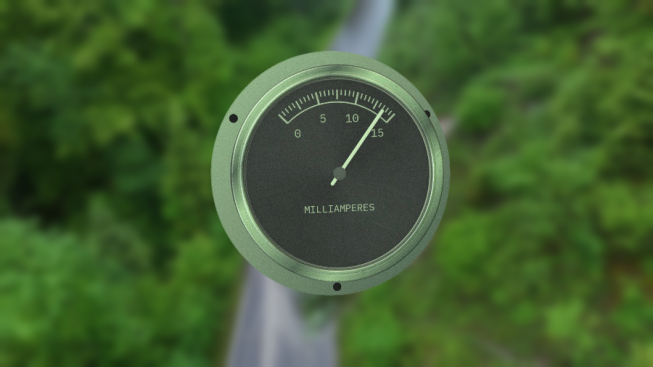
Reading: 13.5 mA
